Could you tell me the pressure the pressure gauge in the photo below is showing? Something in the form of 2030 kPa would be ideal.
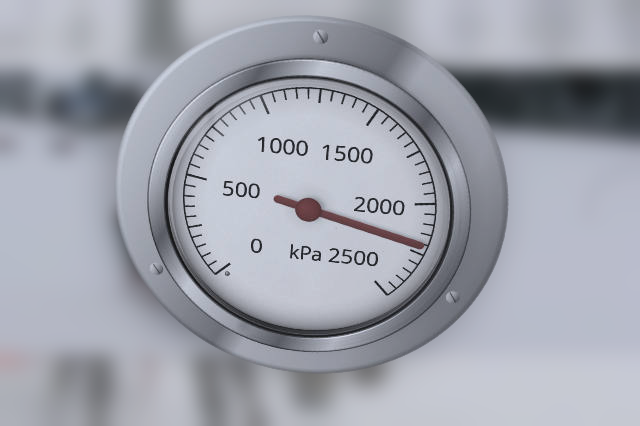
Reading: 2200 kPa
